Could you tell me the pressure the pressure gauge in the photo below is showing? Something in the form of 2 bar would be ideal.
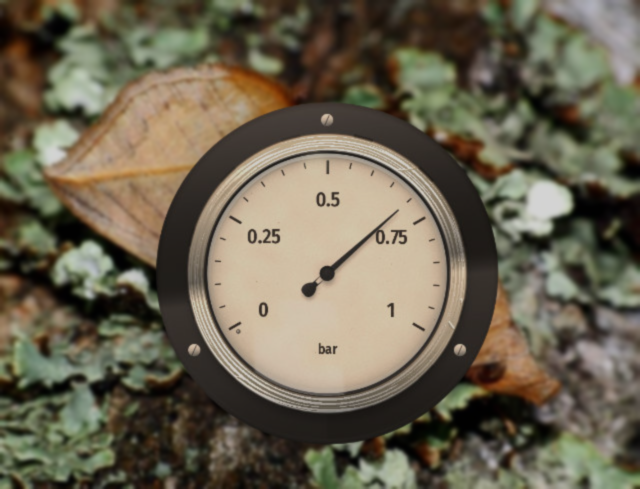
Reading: 0.7 bar
